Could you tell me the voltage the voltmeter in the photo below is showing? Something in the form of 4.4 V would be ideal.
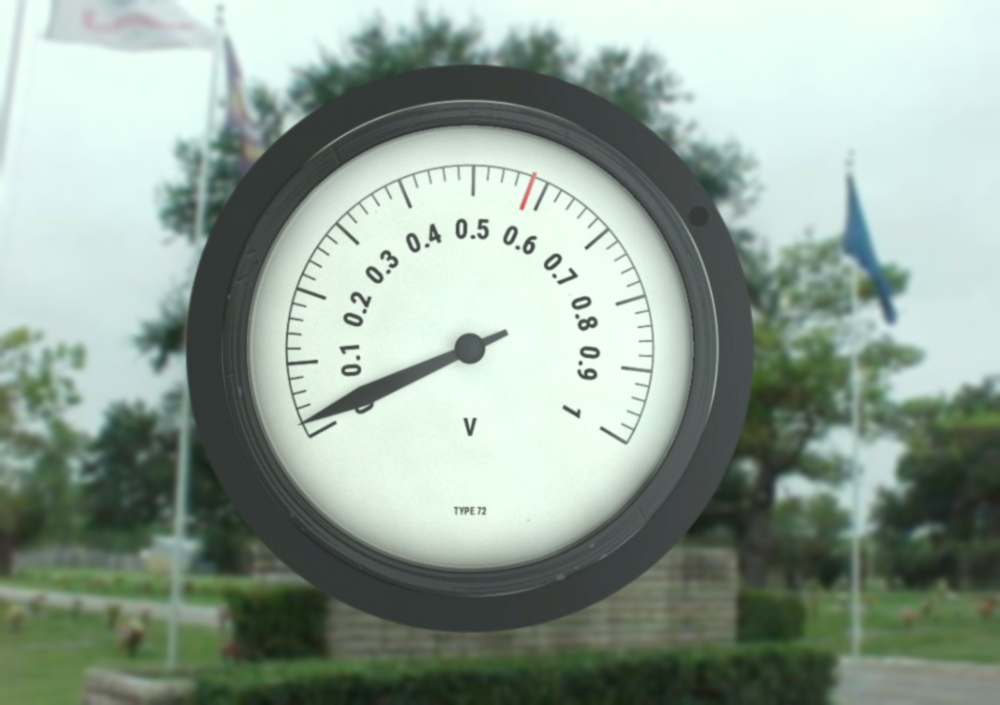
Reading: 0.02 V
